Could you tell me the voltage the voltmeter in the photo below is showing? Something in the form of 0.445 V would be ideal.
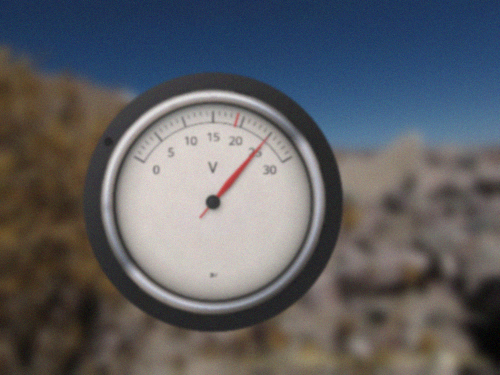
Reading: 25 V
